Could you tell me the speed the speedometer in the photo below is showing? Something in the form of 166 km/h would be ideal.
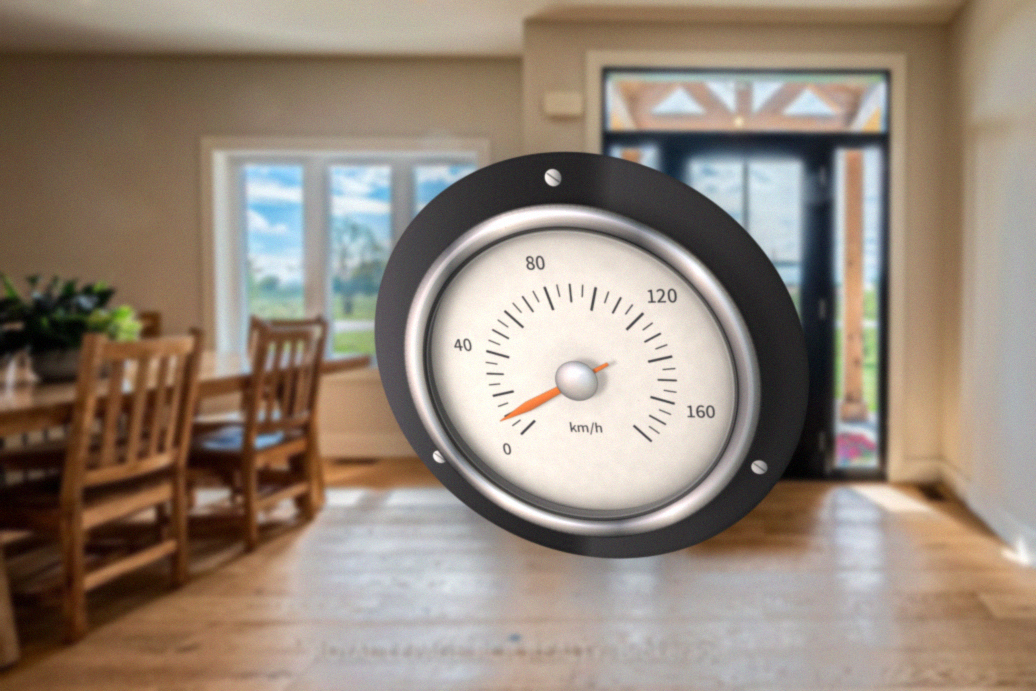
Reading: 10 km/h
